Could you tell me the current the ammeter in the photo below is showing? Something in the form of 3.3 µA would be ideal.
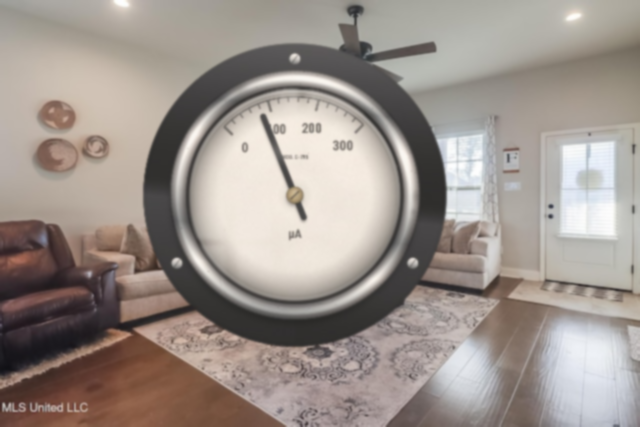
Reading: 80 µA
